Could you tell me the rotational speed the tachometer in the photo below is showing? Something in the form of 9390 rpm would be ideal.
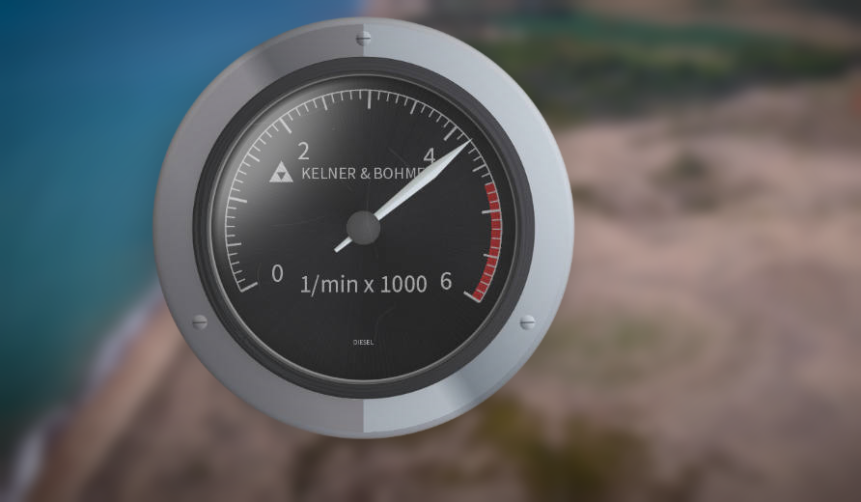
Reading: 4200 rpm
